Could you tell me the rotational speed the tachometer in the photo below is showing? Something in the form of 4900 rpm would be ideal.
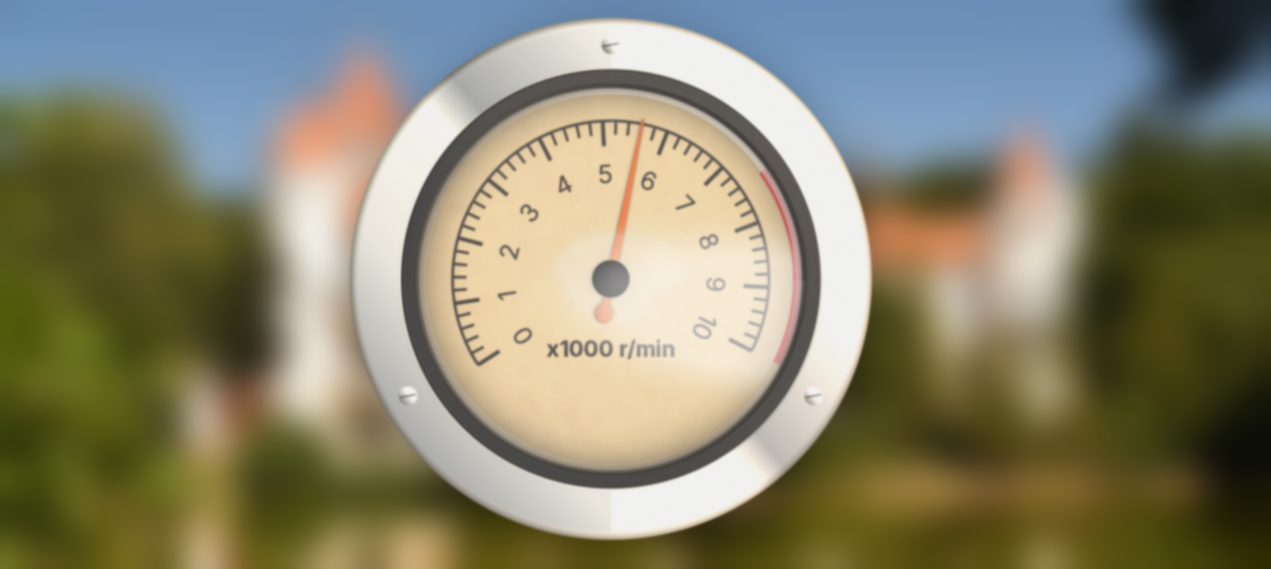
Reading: 5600 rpm
